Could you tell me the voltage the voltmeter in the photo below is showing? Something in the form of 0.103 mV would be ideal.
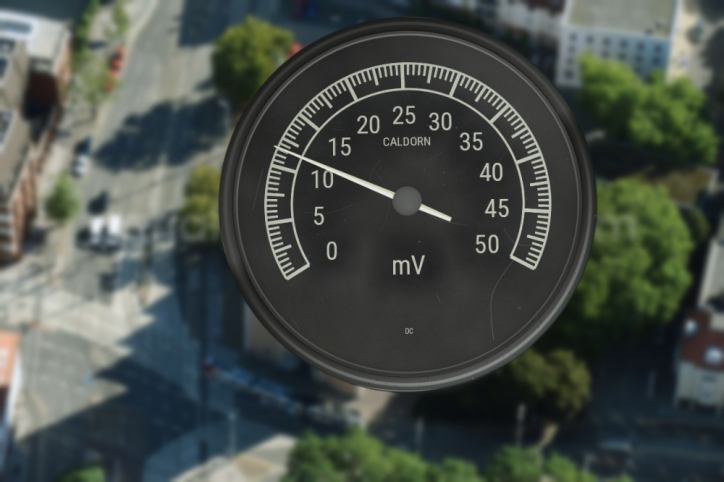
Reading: 11.5 mV
